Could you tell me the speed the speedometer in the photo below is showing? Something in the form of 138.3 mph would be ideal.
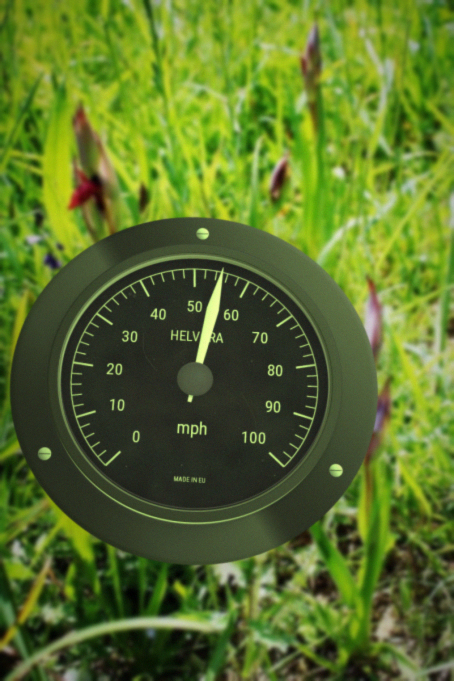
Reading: 55 mph
